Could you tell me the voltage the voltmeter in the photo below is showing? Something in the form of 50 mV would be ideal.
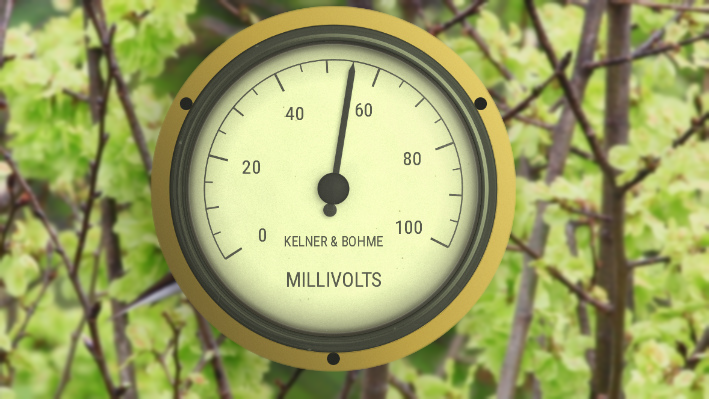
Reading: 55 mV
